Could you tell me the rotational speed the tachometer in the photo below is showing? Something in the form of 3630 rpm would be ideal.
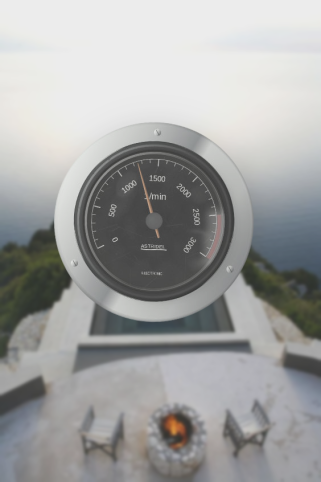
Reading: 1250 rpm
